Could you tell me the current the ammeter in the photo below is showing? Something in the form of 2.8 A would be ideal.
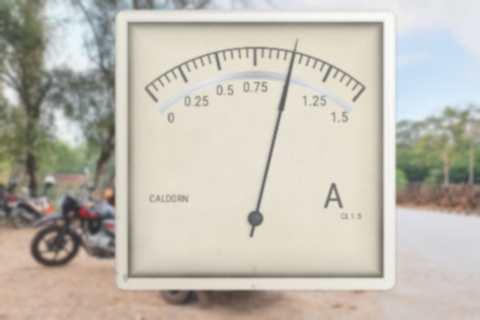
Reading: 1 A
